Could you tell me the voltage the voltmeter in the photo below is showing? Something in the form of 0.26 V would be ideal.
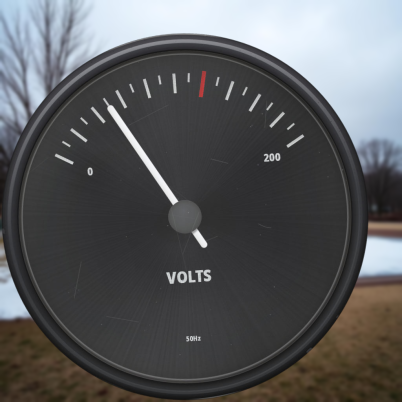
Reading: 50 V
